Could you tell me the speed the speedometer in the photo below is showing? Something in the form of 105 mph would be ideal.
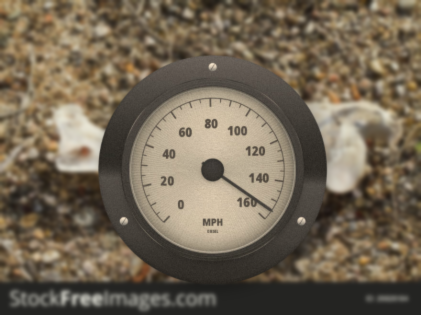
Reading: 155 mph
